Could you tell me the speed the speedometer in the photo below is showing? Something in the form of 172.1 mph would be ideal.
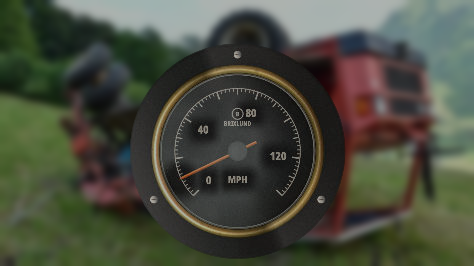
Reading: 10 mph
